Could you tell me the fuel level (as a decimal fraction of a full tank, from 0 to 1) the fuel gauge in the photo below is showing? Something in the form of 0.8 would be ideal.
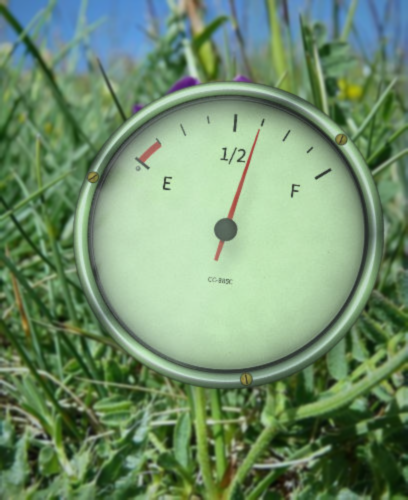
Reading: 0.625
